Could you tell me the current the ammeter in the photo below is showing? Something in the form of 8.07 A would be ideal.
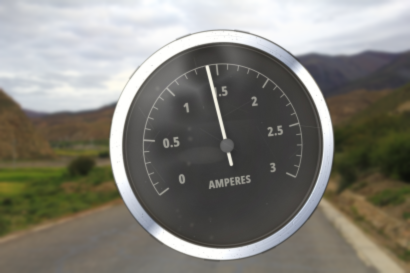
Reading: 1.4 A
